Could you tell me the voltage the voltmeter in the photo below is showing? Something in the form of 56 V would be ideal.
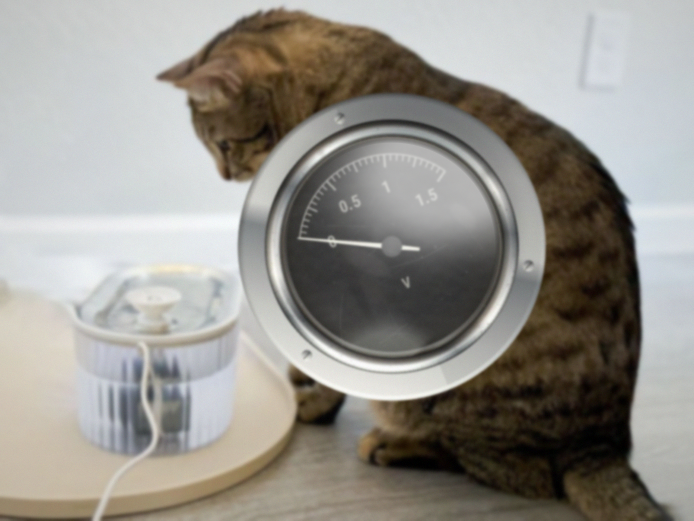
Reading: 0 V
